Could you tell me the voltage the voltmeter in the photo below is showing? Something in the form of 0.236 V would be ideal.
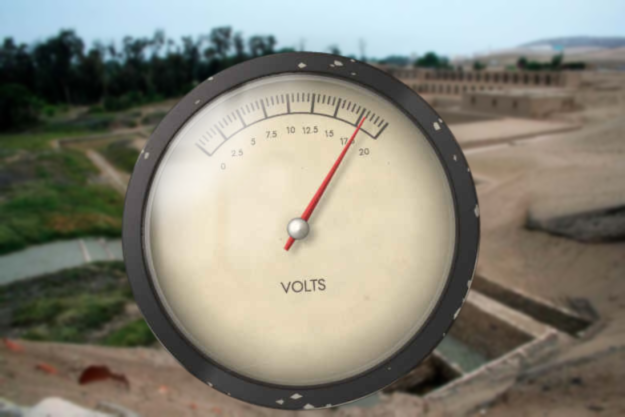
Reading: 18 V
